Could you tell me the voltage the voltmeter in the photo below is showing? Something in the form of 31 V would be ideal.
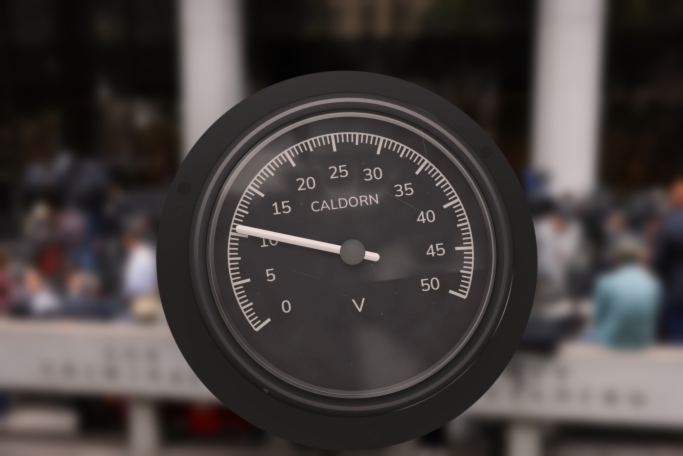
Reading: 10.5 V
